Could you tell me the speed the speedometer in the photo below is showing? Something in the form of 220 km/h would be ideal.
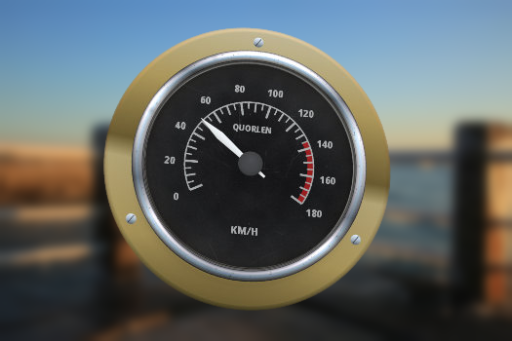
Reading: 50 km/h
